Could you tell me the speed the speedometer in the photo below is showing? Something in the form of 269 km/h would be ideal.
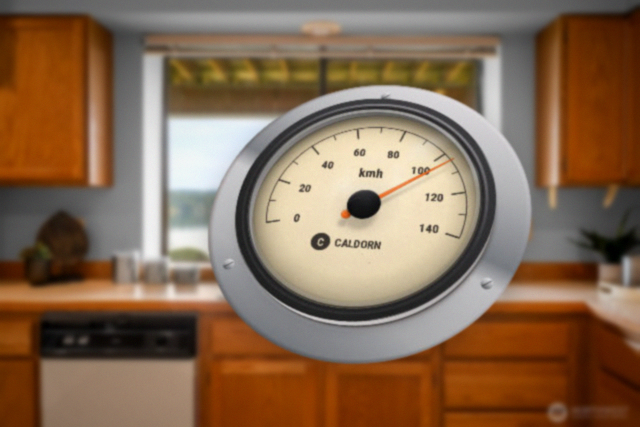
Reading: 105 km/h
